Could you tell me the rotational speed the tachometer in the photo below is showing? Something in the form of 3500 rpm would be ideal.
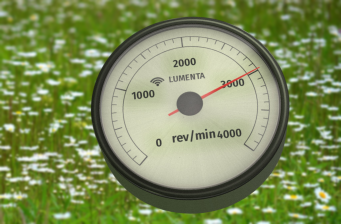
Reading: 3000 rpm
